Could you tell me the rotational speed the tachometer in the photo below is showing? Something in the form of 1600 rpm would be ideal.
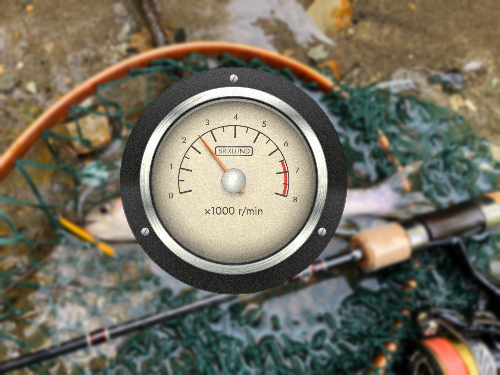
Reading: 2500 rpm
